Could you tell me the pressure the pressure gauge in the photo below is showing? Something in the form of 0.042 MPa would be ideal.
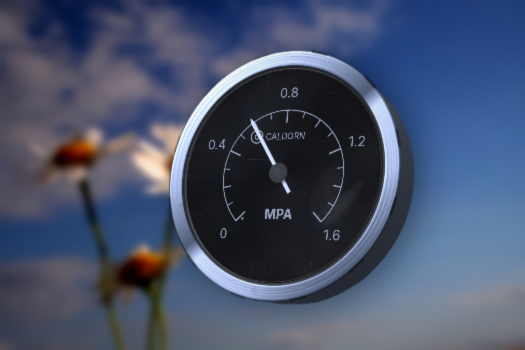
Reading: 0.6 MPa
